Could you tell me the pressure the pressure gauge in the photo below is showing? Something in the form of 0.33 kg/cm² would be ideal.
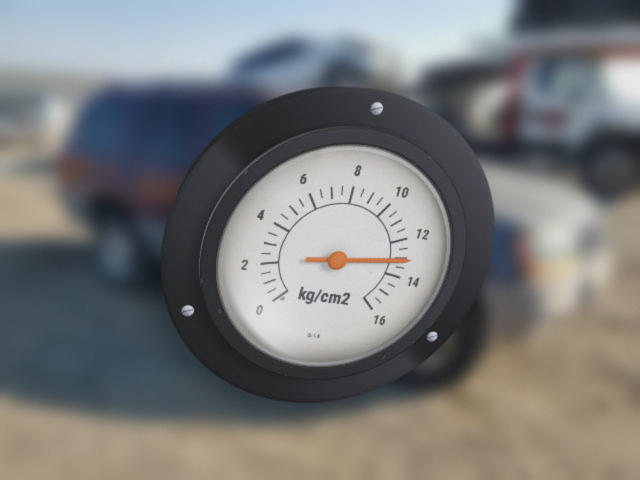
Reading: 13 kg/cm²
